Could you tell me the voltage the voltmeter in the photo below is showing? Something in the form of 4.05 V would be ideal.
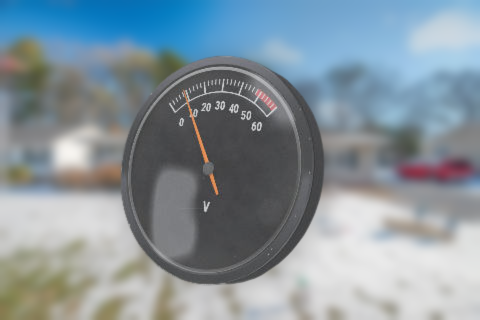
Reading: 10 V
